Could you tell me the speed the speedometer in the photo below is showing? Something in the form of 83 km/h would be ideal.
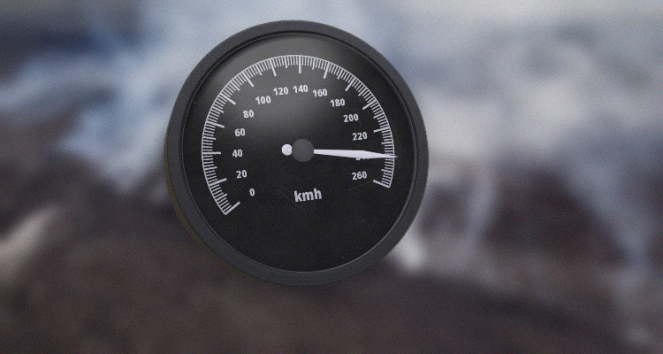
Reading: 240 km/h
